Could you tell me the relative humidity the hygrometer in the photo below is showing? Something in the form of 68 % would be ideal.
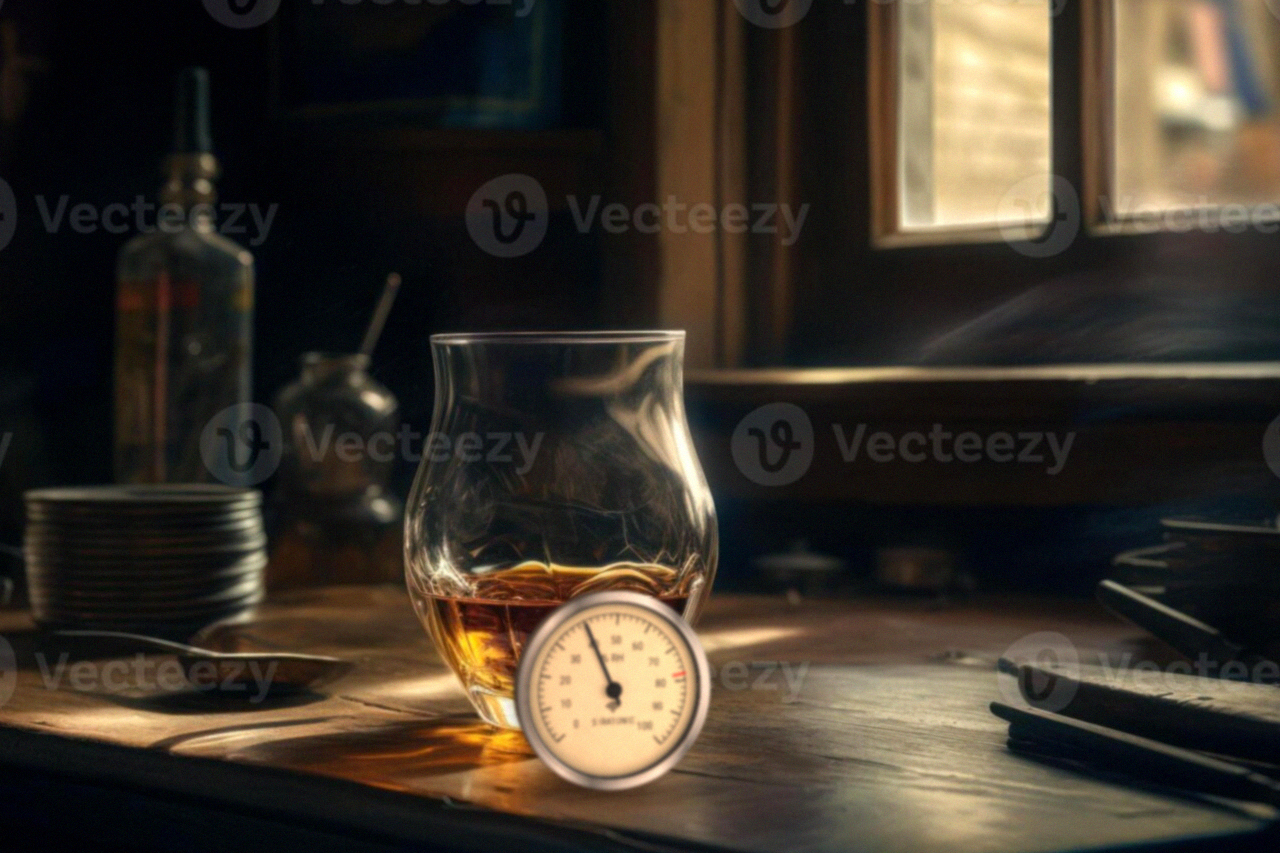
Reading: 40 %
